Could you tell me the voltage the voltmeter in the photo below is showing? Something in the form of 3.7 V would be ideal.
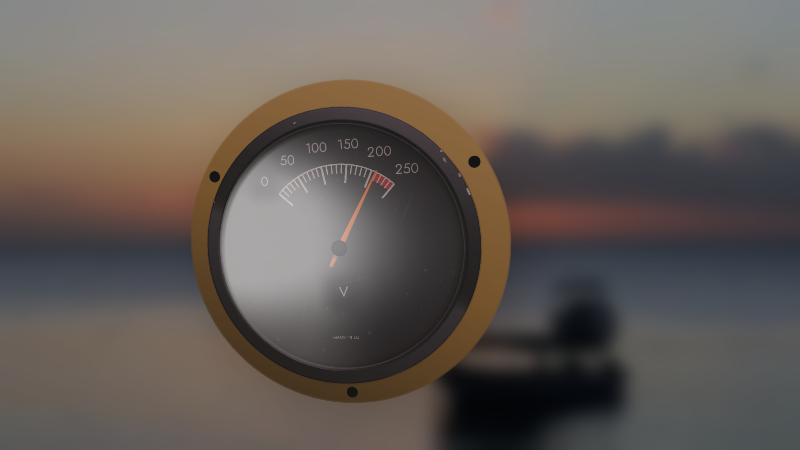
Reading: 210 V
